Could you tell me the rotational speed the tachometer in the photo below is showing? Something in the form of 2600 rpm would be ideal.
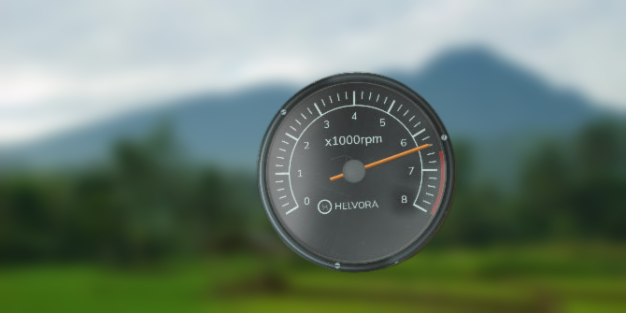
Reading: 6400 rpm
